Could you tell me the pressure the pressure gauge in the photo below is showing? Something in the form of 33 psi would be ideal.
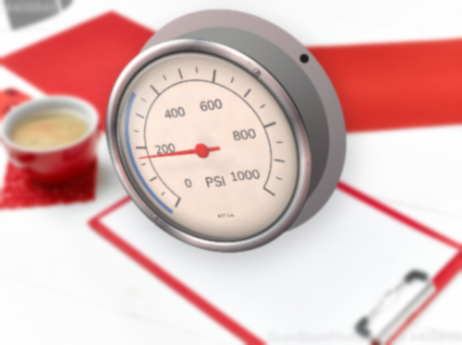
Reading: 175 psi
